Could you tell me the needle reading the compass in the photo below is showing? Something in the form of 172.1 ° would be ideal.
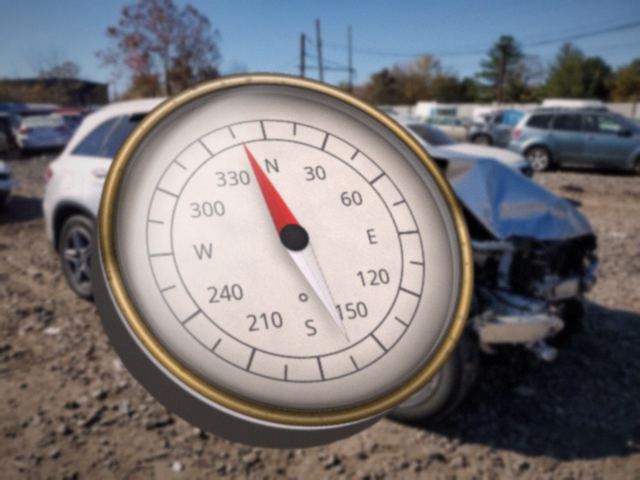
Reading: 345 °
